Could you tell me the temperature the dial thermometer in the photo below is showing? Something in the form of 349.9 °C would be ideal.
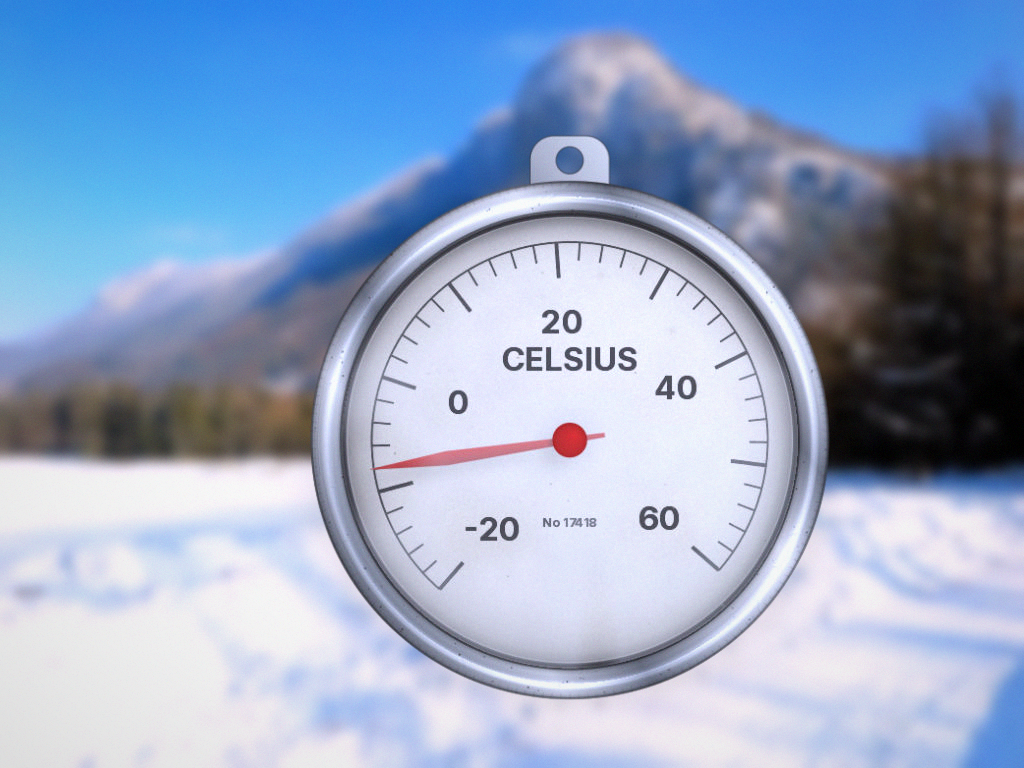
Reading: -8 °C
